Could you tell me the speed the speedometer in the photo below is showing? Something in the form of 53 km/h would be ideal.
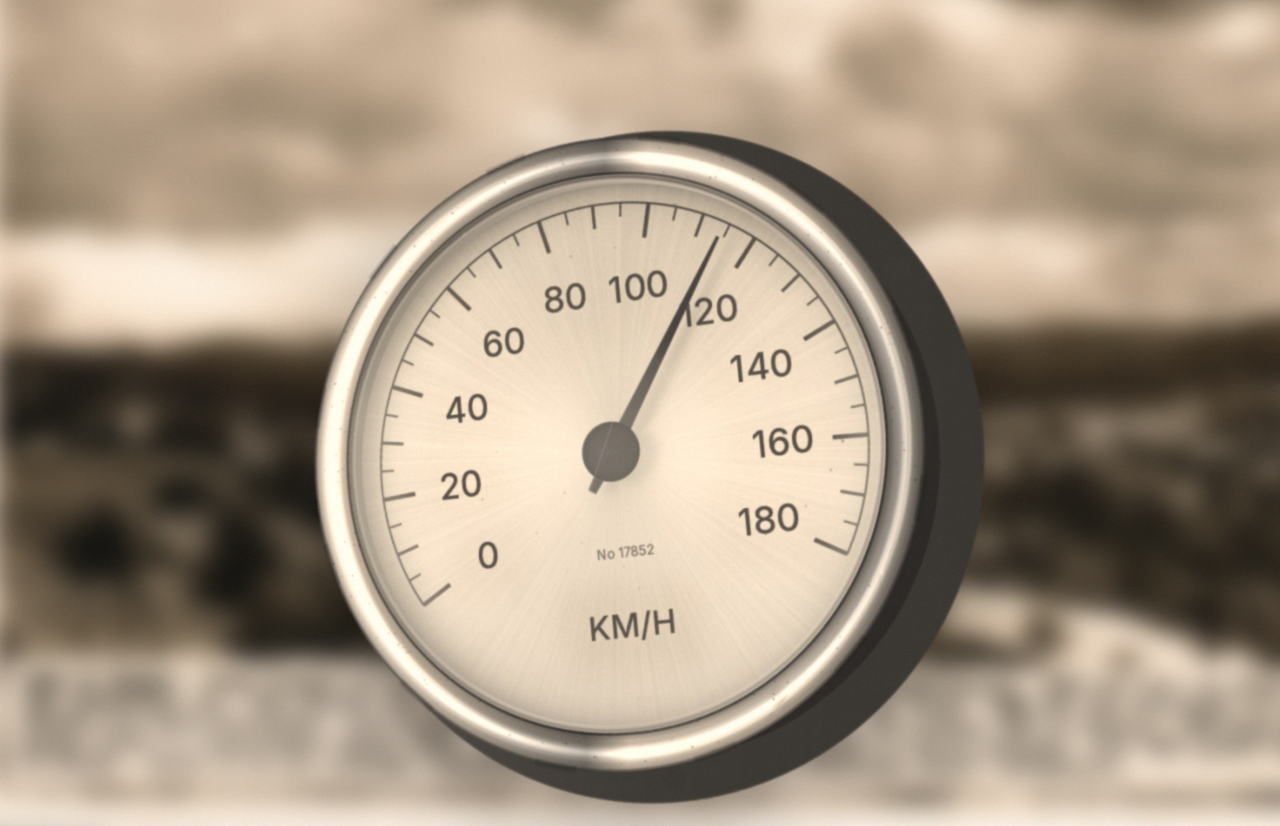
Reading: 115 km/h
